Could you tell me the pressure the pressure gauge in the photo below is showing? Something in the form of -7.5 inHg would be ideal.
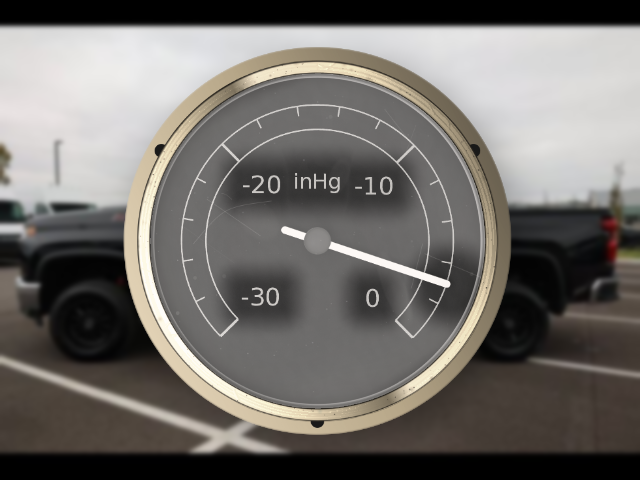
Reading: -3 inHg
